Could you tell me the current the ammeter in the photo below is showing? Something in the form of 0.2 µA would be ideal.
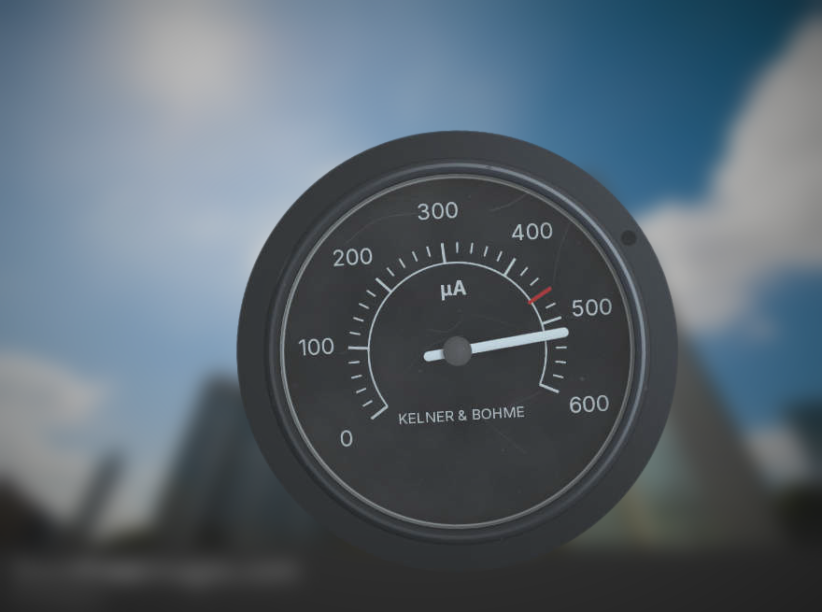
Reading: 520 µA
